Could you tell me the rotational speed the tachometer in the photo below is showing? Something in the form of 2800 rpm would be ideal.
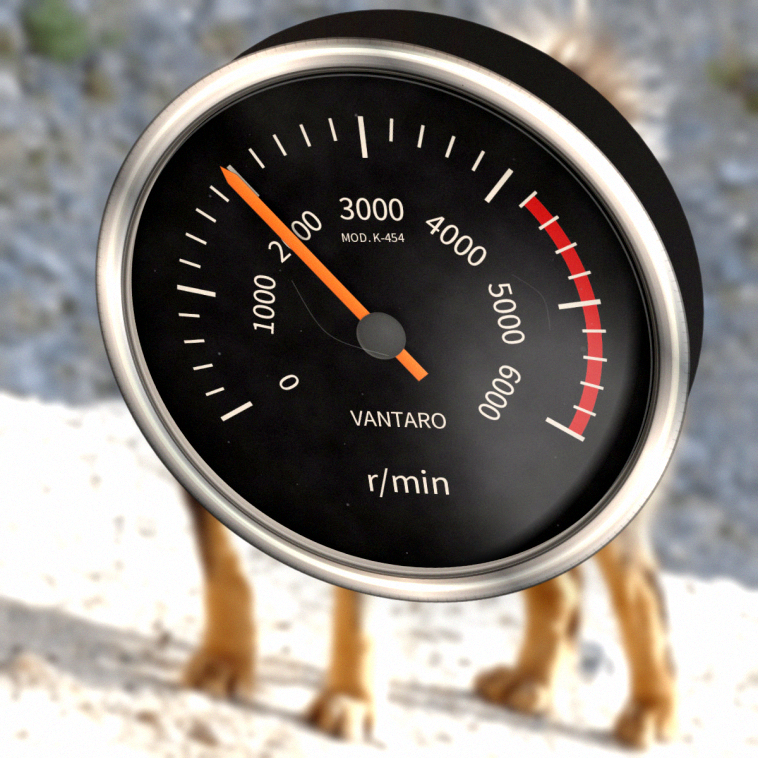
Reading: 2000 rpm
